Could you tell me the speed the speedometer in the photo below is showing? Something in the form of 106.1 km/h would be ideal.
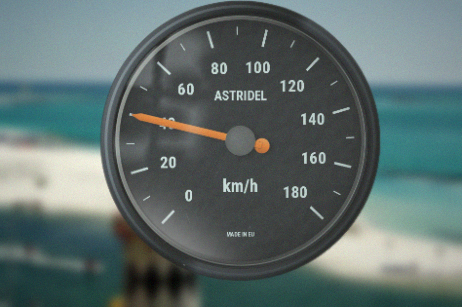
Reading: 40 km/h
